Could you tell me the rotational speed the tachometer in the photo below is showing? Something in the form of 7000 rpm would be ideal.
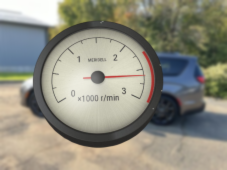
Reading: 2625 rpm
